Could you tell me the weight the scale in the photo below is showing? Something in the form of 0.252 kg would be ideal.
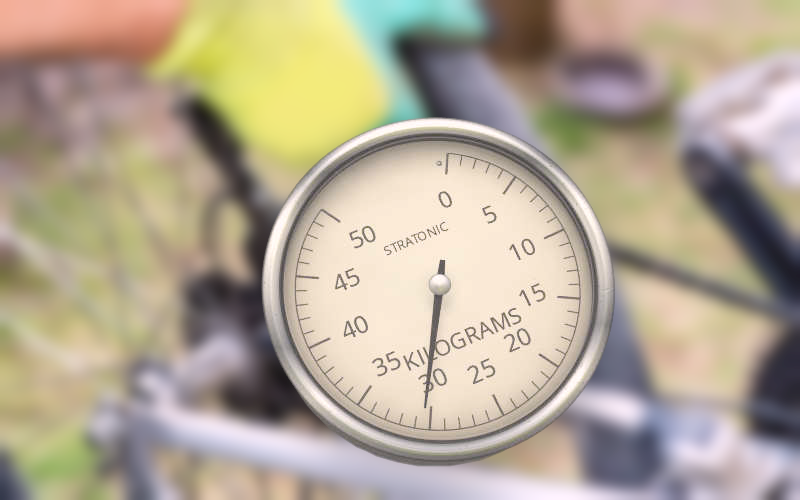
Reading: 30.5 kg
